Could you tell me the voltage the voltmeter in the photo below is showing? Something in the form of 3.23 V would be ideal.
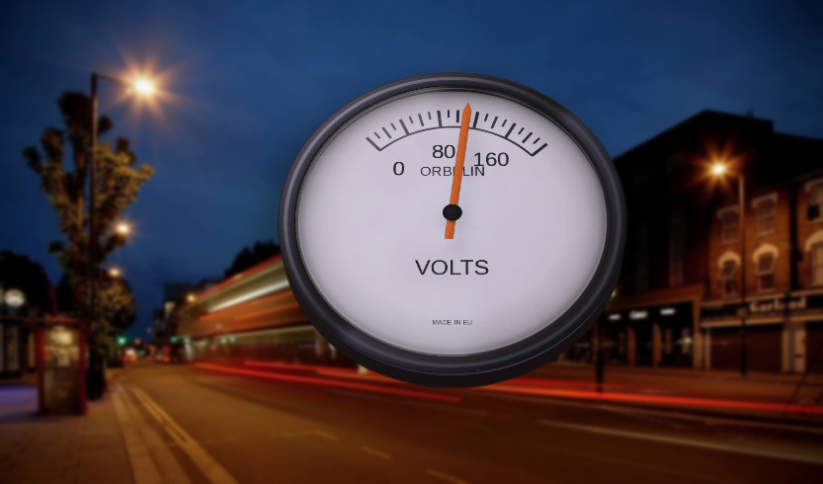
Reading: 110 V
